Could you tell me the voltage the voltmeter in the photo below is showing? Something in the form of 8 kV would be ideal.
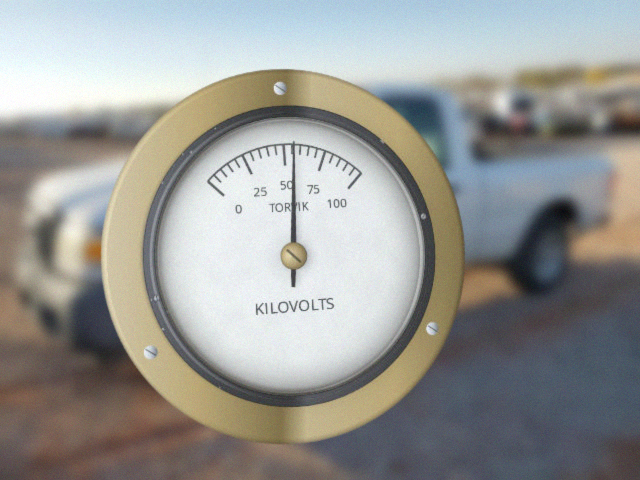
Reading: 55 kV
